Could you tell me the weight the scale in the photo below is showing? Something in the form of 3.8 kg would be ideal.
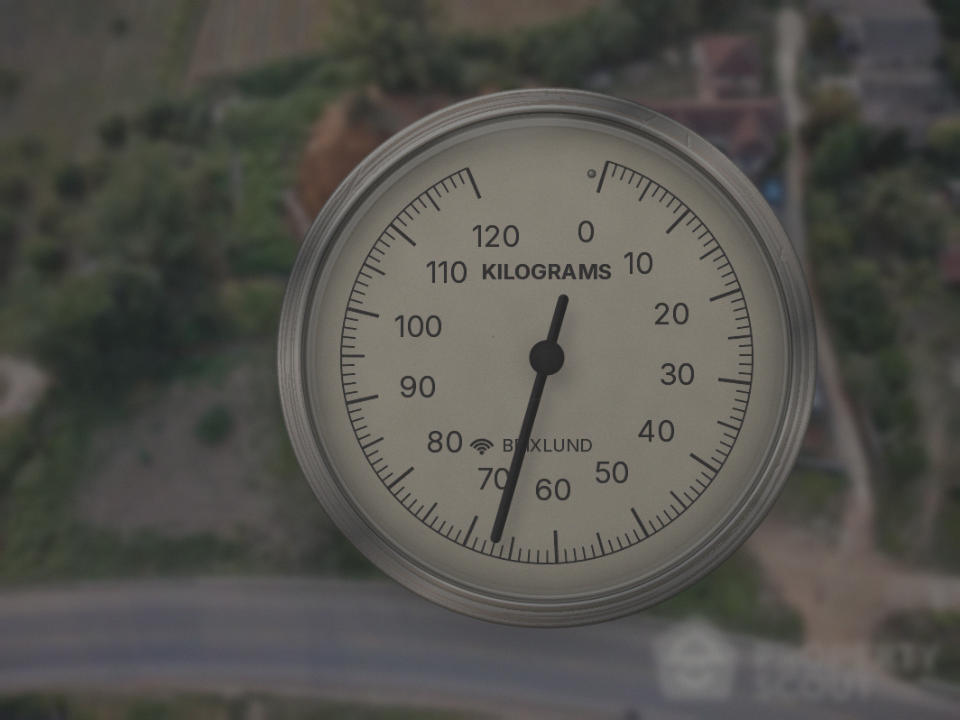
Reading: 67 kg
